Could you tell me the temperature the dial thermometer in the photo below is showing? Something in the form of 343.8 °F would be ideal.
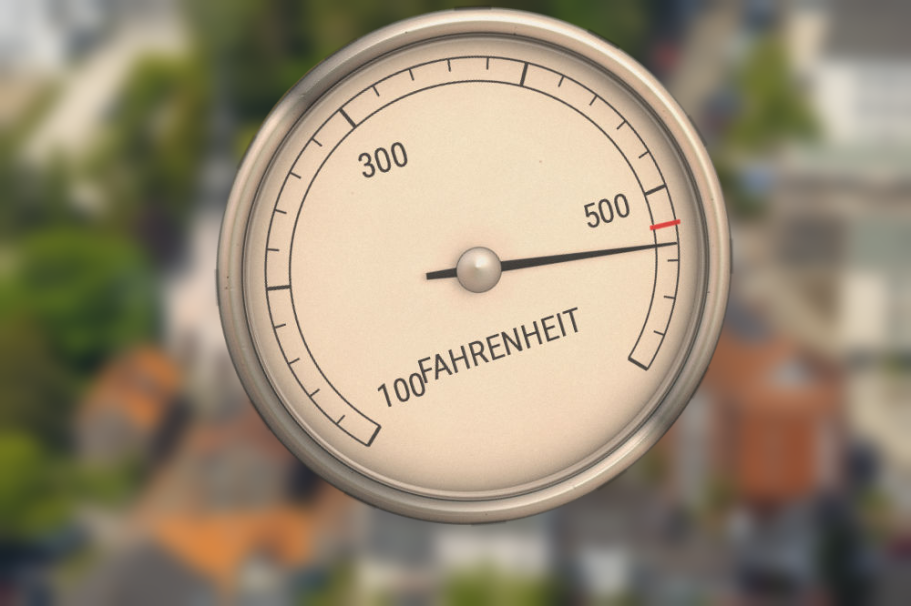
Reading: 530 °F
